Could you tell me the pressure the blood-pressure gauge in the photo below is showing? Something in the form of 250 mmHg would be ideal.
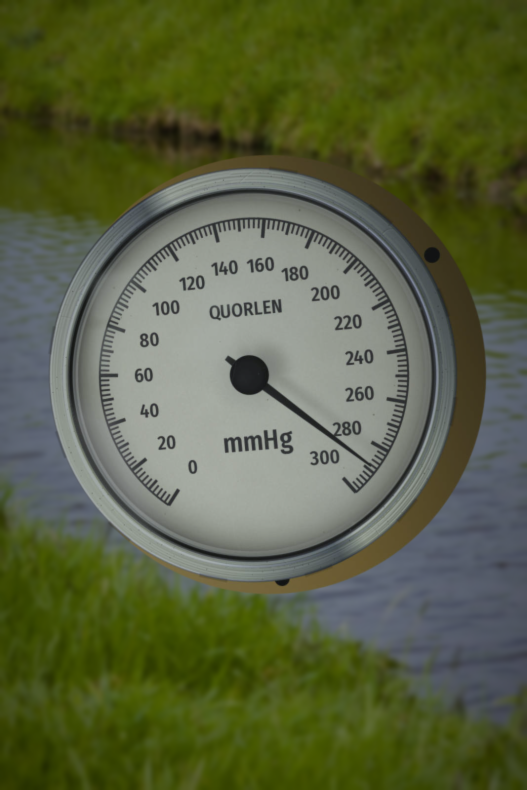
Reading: 288 mmHg
